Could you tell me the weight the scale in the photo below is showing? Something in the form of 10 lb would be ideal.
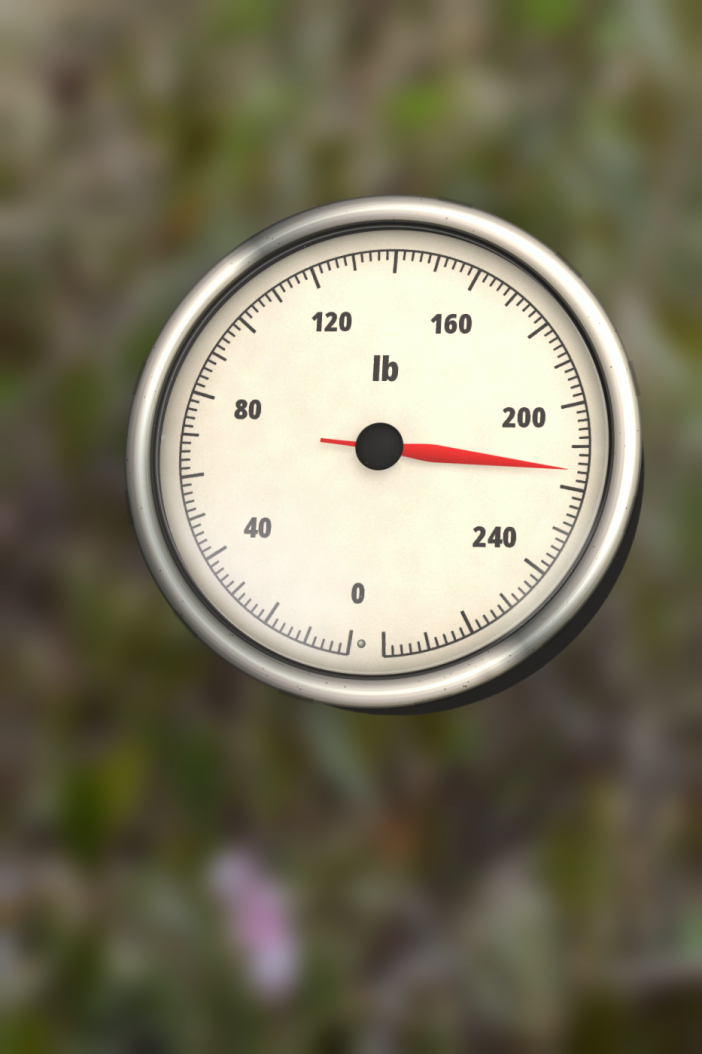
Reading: 216 lb
